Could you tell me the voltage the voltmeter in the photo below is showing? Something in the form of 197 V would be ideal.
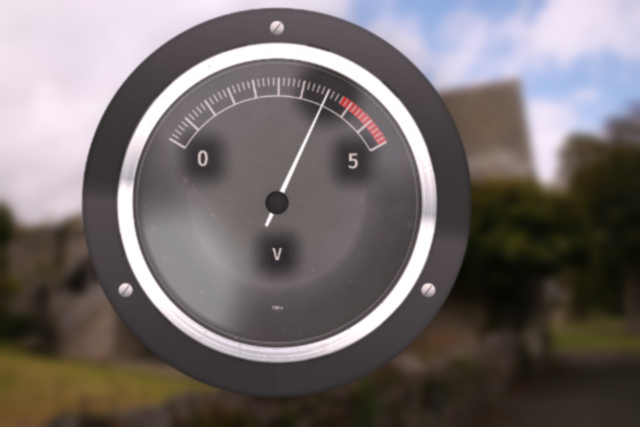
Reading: 3.5 V
